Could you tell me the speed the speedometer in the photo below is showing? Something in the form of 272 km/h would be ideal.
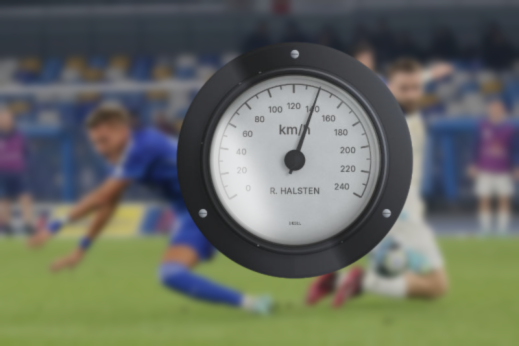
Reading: 140 km/h
